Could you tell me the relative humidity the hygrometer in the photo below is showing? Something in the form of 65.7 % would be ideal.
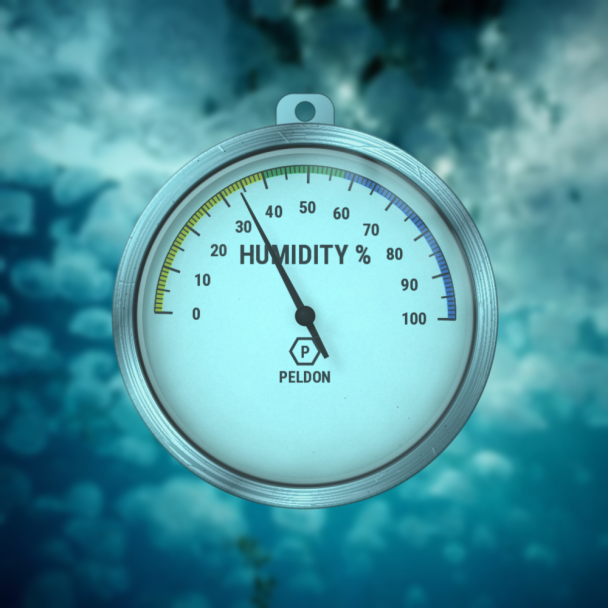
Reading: 34 %
